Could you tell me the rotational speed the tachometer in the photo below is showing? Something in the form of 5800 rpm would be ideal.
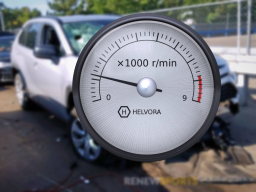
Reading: 1200 rpm
